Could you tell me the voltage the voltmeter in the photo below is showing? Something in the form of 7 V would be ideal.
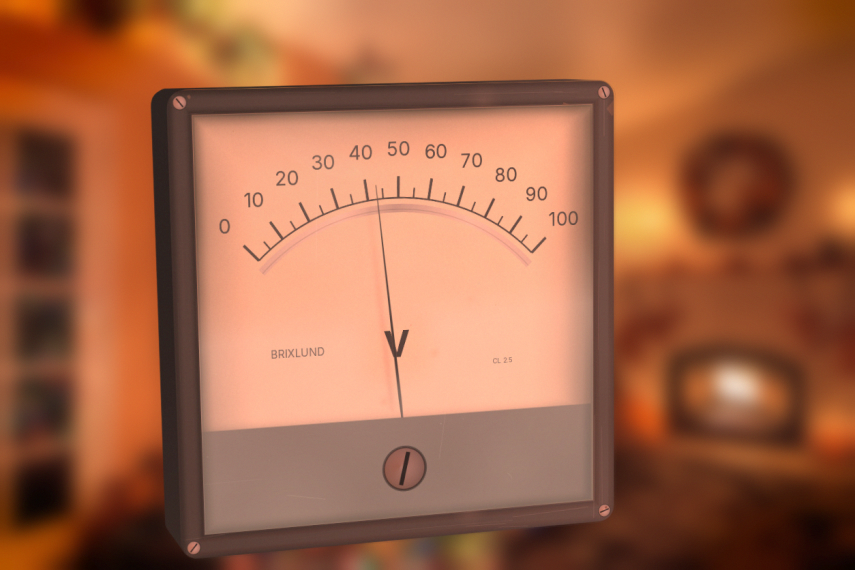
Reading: 42.5 V
